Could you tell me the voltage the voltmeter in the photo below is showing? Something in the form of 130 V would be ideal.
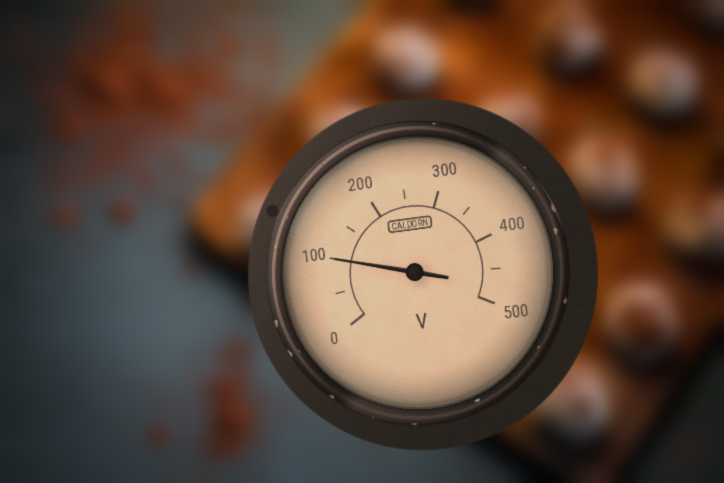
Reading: 100 V
